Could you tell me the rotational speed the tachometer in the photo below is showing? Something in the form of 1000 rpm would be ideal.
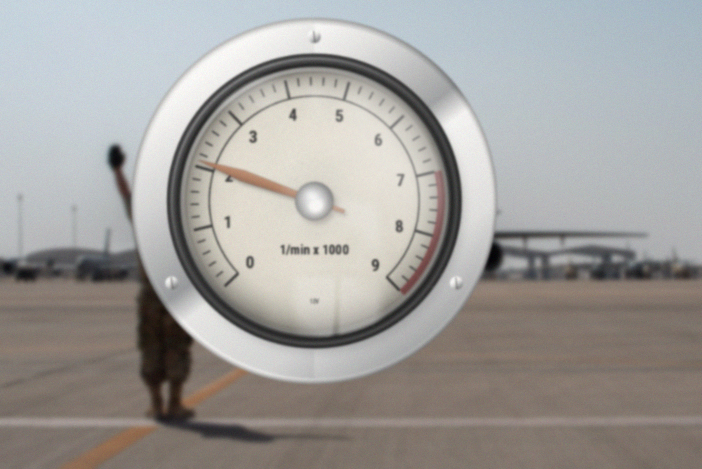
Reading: 2100 rpm
